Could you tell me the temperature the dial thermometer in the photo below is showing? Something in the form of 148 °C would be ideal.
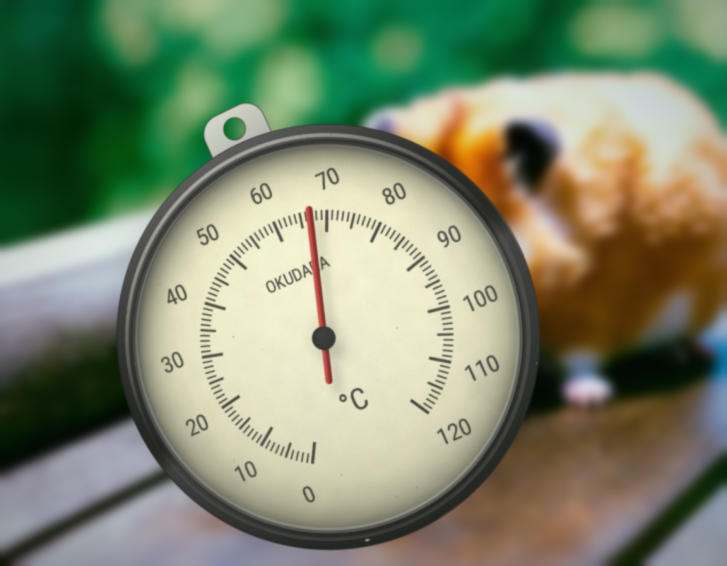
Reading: 67 °C
